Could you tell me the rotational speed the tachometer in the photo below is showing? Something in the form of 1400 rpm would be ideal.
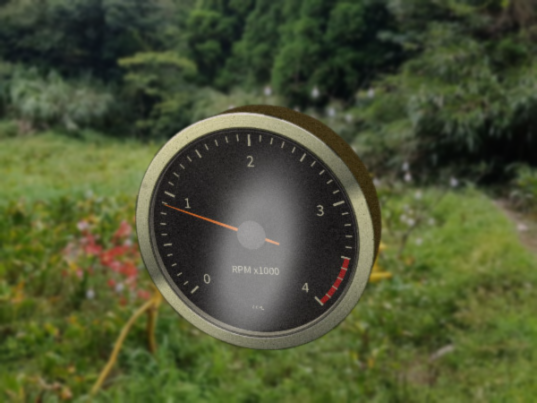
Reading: 900 rpm
